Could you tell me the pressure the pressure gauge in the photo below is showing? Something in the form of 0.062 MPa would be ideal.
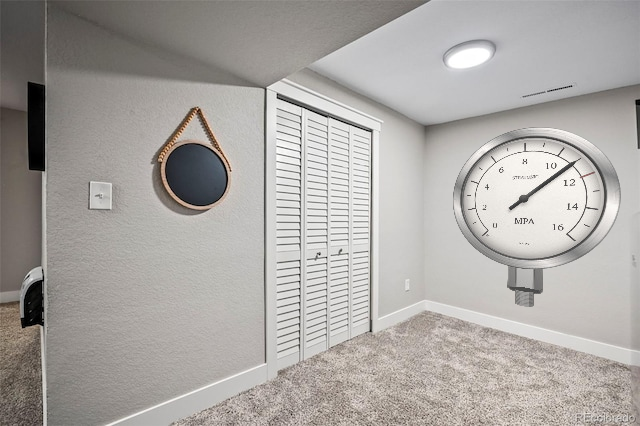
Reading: 11 MPa
